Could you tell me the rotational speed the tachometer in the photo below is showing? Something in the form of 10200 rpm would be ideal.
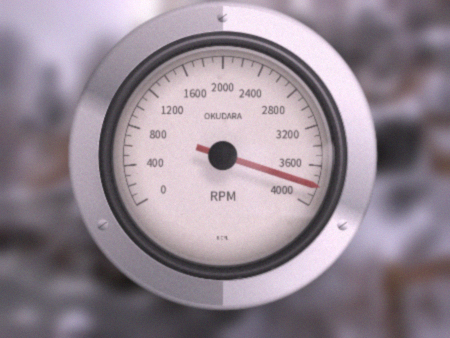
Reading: 3800 rpm
